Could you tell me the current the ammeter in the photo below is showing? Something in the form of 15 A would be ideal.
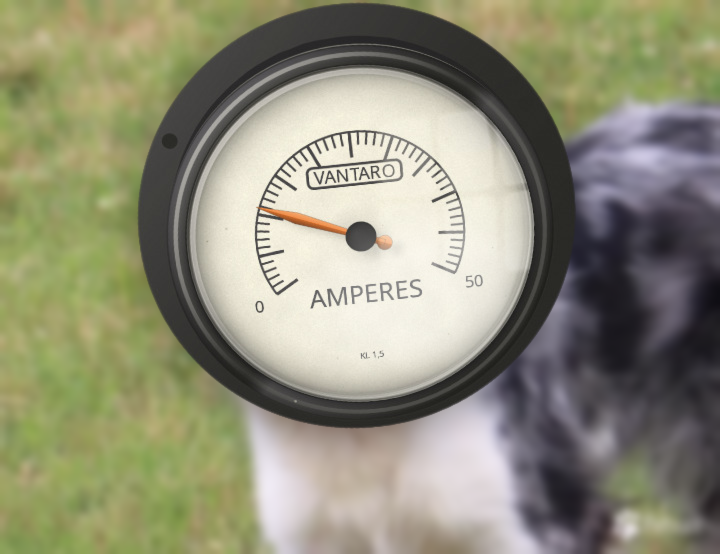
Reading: 11 A
